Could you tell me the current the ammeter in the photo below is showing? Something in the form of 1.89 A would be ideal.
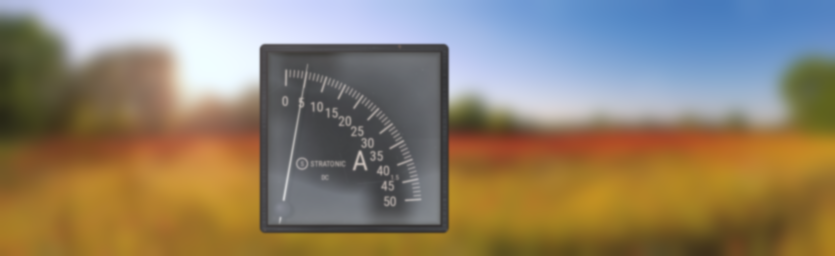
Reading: 5 A
